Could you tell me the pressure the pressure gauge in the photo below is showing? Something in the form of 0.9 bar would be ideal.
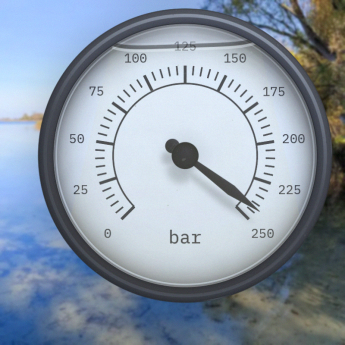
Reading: 242.5 bar
